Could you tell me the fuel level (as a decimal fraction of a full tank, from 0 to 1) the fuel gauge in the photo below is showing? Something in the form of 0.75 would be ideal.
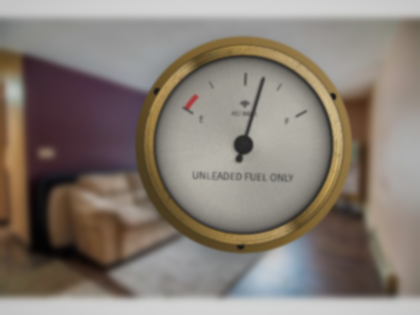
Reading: 0.625
